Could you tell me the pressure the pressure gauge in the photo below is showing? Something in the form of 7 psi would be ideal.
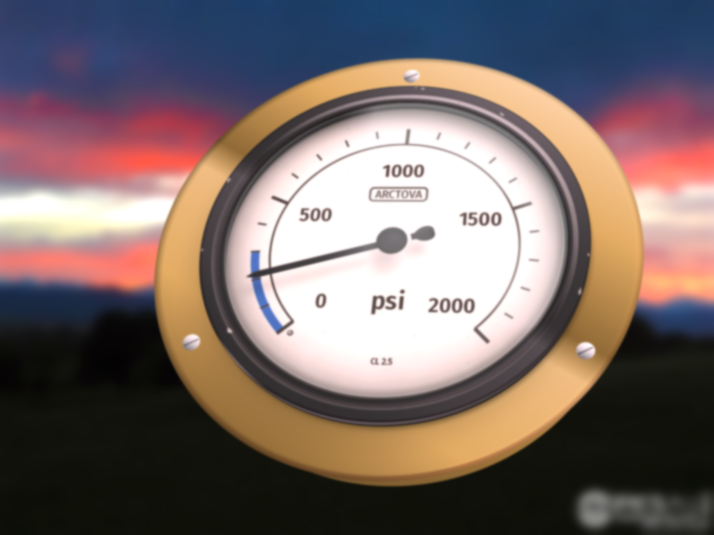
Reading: 200 psi
